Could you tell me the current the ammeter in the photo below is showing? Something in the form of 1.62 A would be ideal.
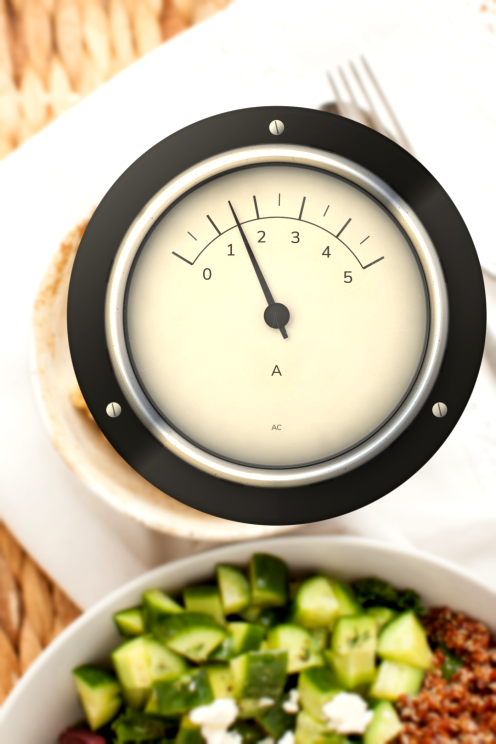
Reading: 1.5 A
